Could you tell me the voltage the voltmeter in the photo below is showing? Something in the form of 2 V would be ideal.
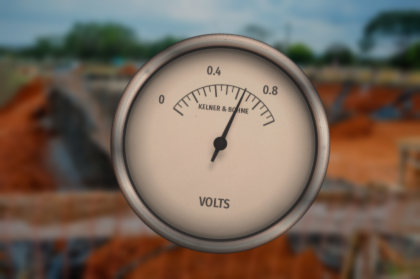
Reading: 0.65 V
